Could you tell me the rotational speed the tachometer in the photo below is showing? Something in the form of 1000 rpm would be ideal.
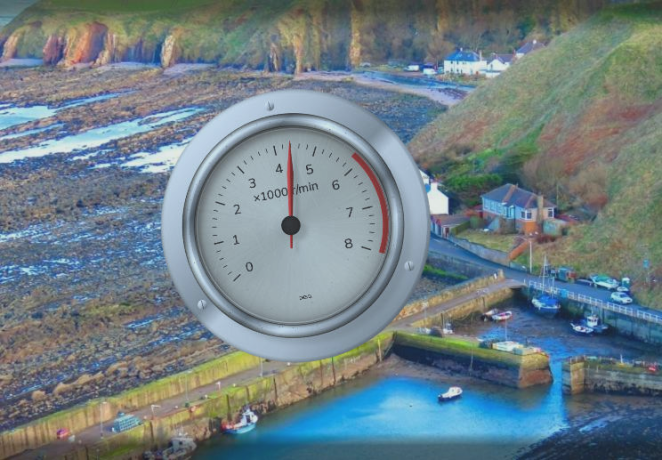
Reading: 4400 rpm
